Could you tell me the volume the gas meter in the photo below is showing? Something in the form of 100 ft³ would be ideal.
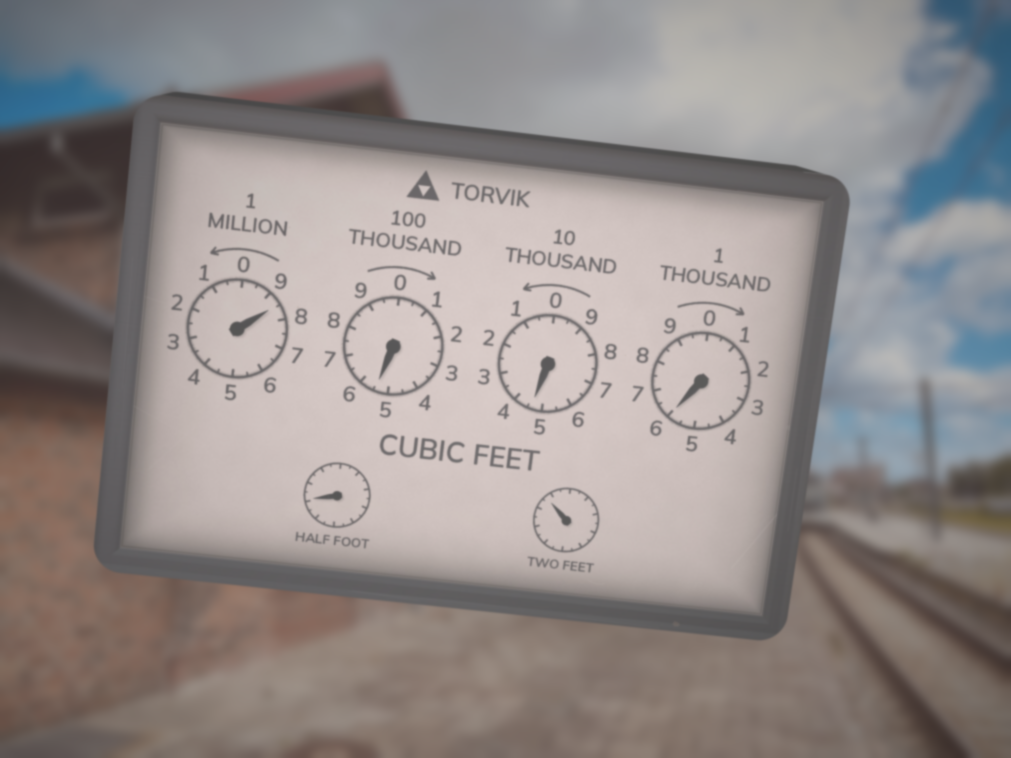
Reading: 854600 ft³
